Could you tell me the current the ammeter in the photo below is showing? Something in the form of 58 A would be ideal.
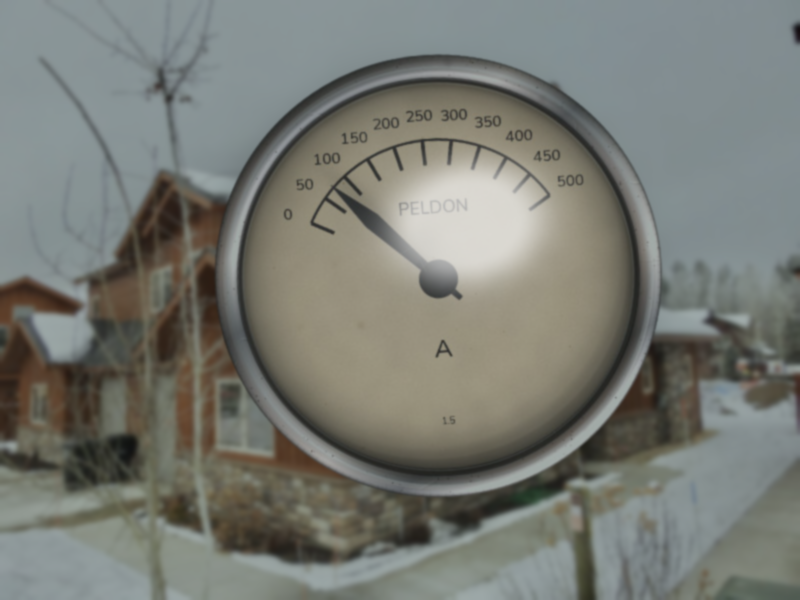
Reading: 75 A
